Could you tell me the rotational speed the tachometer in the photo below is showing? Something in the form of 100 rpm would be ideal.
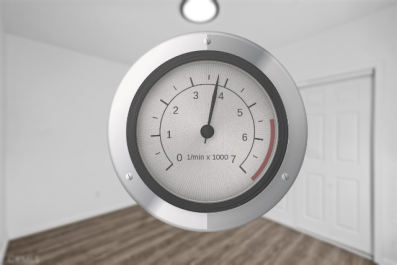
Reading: 3750 rpm
